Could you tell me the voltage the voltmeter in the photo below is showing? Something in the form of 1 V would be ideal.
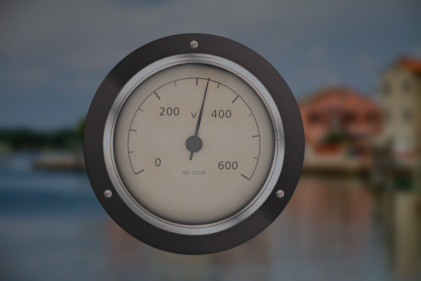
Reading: 325 V
